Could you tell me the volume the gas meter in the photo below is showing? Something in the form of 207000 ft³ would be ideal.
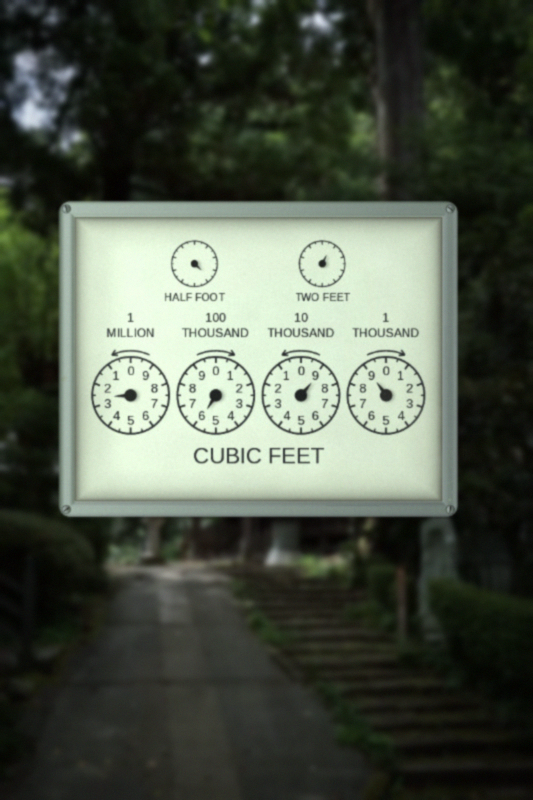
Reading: 258900 ft³
